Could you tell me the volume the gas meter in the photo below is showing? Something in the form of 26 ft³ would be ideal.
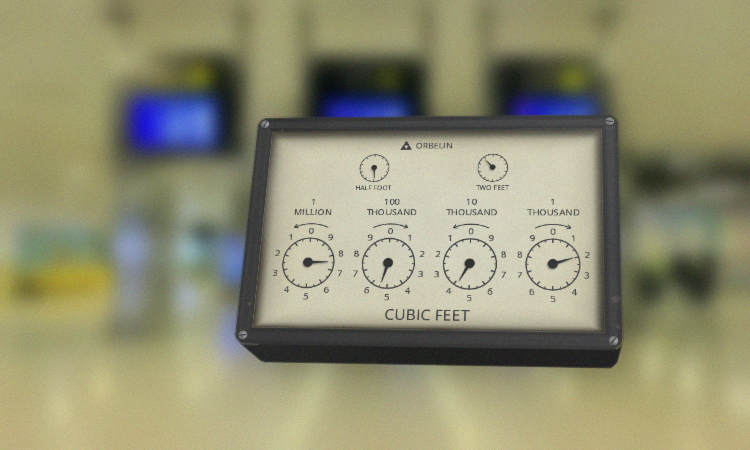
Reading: 754200 ft³
